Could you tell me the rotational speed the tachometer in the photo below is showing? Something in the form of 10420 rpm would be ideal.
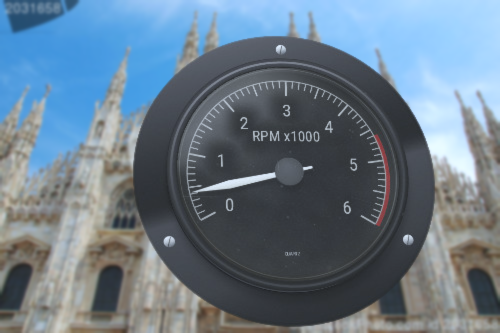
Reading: 400 rpm
